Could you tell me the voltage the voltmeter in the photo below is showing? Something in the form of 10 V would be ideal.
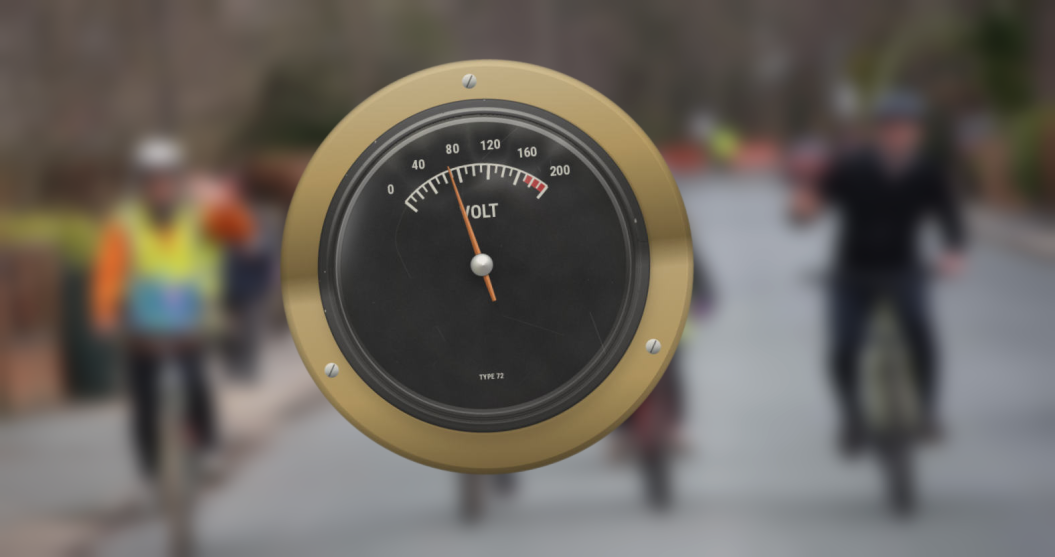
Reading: 70 V
